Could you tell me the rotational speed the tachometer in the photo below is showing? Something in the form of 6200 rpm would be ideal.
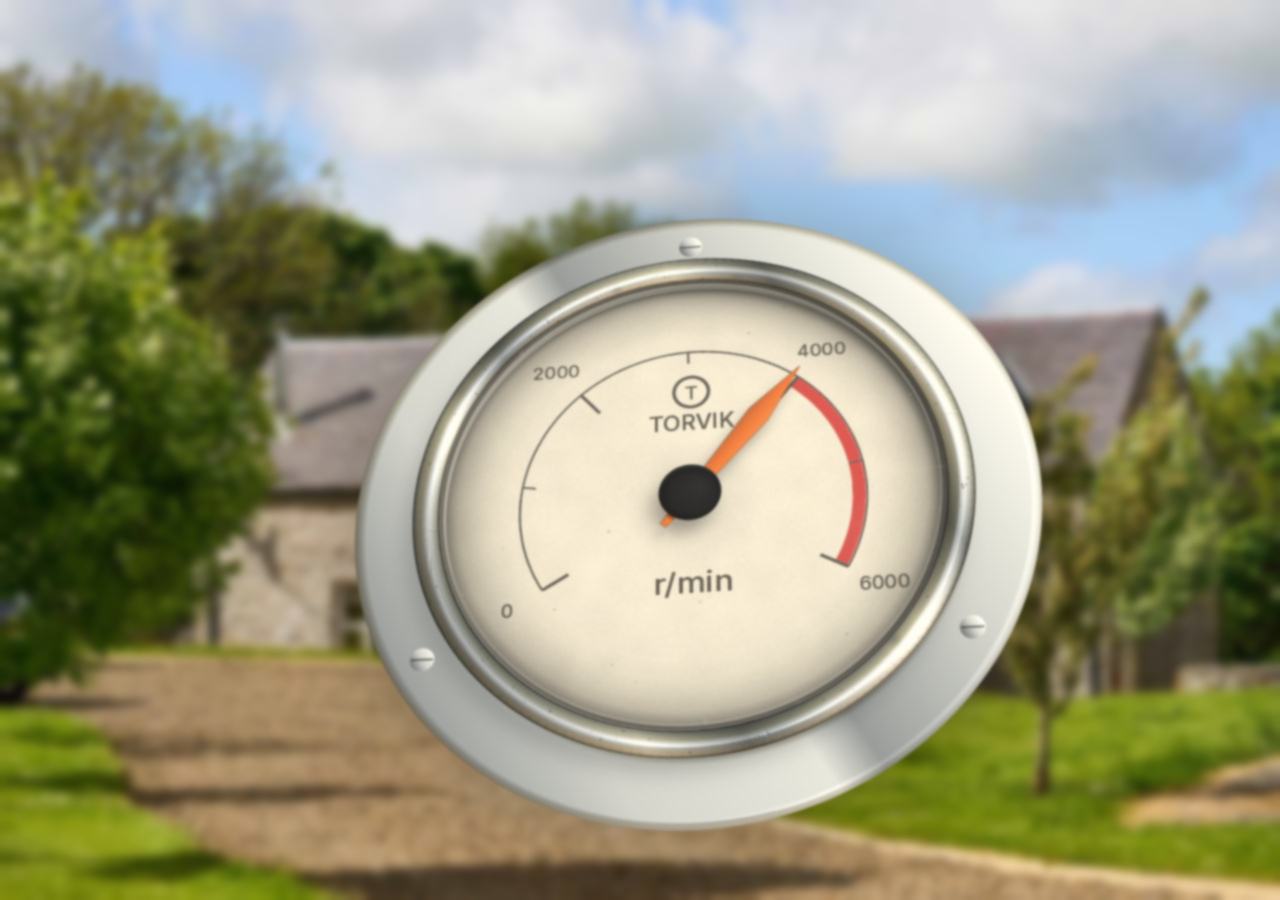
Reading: 4000 rpm
